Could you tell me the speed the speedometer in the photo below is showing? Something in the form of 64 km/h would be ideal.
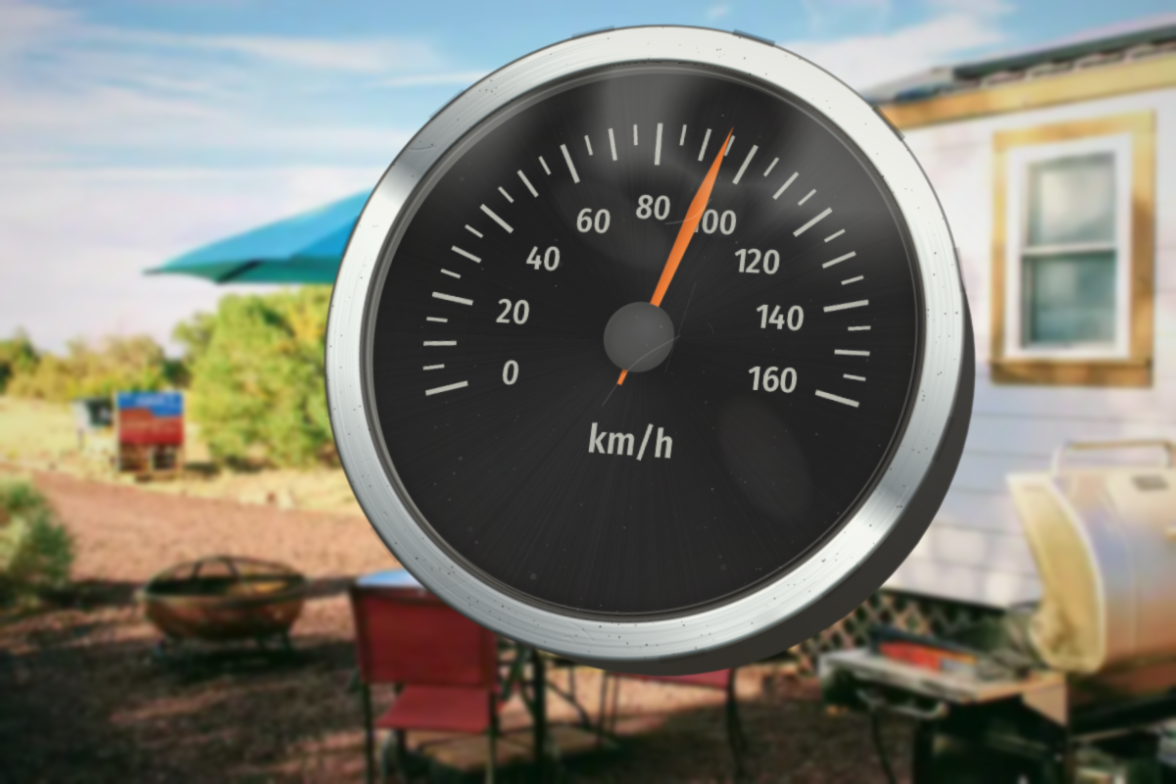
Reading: 95 km/h
